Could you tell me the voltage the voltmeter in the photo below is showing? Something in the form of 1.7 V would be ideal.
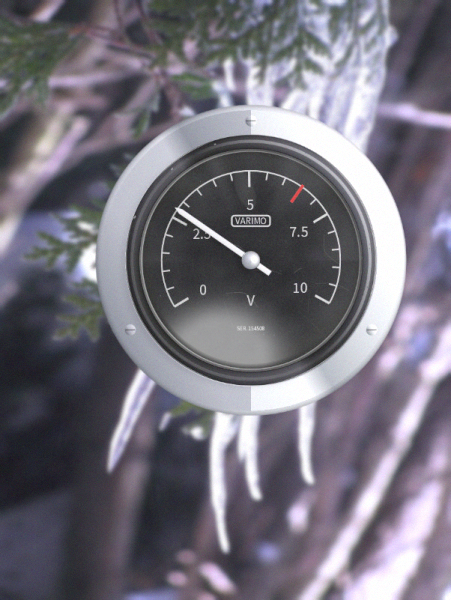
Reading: 2.75 V
